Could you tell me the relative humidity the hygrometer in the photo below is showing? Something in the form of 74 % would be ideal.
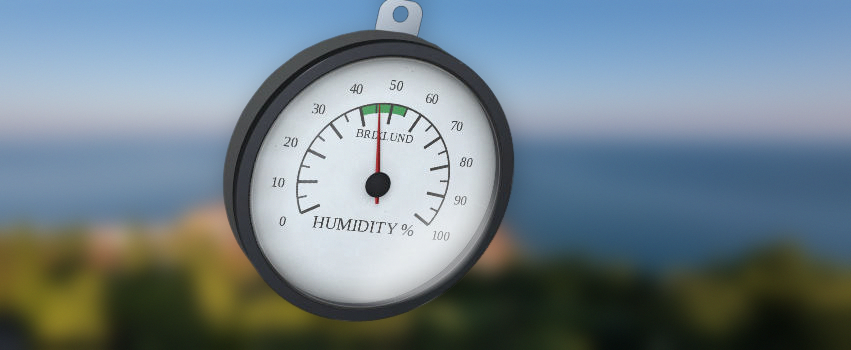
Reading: 45 %
